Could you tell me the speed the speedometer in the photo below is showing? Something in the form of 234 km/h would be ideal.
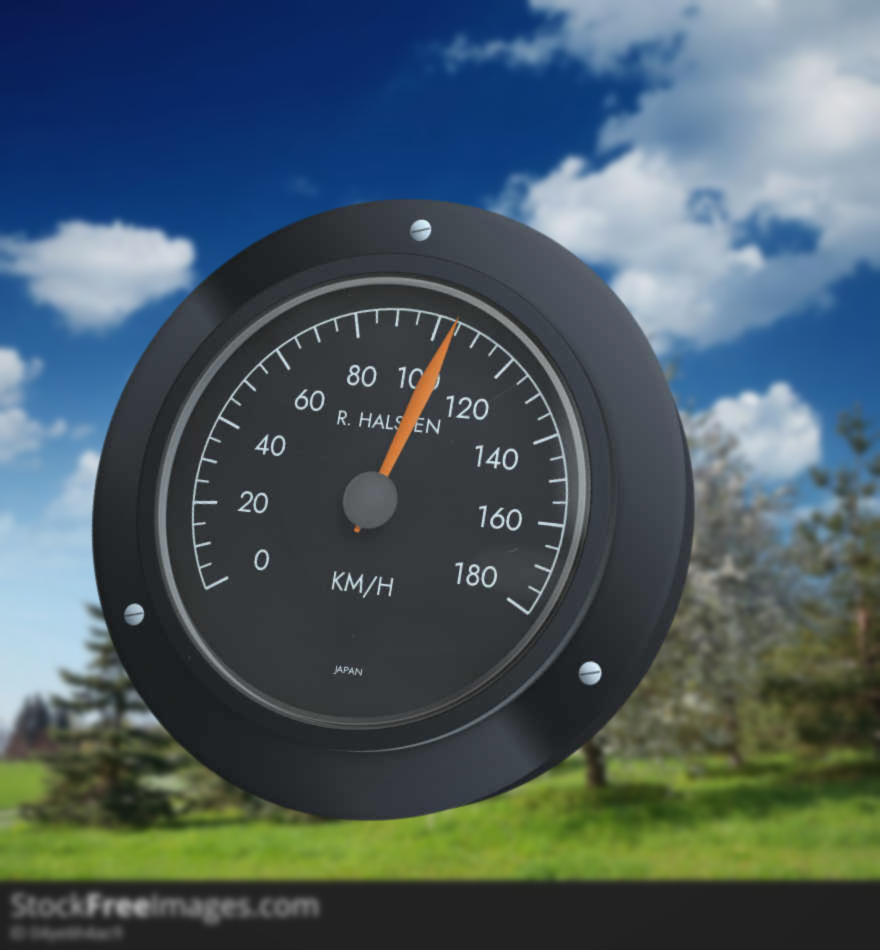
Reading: 105 km/h
